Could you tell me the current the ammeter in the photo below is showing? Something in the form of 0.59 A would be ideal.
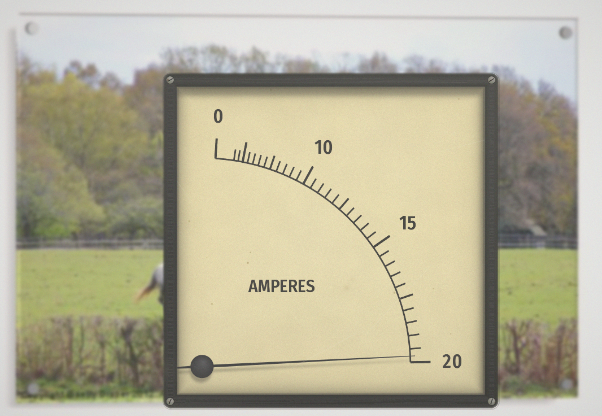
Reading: 19.75 A
